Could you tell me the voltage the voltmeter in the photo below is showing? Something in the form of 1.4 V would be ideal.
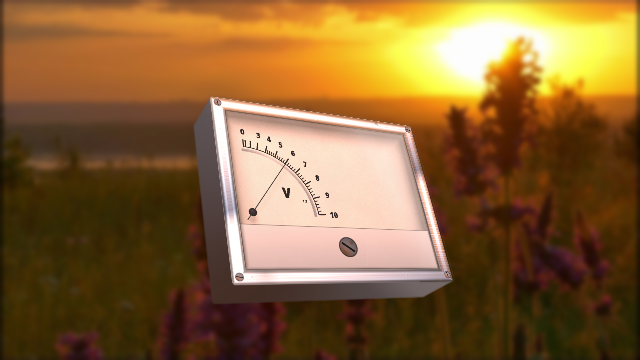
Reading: 6 V
